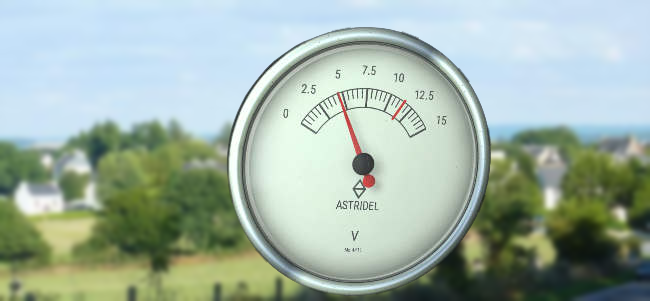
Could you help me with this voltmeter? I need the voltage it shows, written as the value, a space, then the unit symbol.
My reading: 4.5 V
